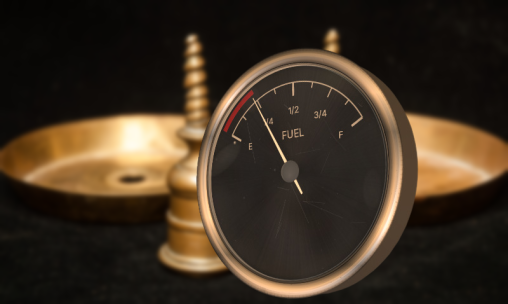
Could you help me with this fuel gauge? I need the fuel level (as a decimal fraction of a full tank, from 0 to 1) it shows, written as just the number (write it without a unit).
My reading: 0.25
